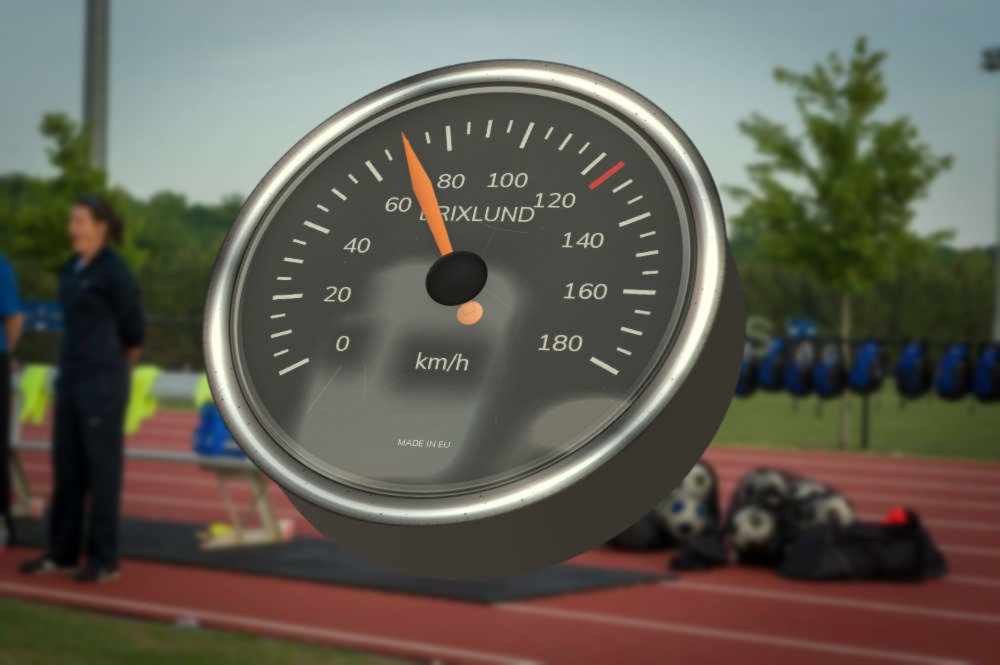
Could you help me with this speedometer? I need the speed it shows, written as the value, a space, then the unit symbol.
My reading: 70 km/h
